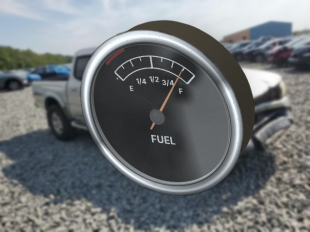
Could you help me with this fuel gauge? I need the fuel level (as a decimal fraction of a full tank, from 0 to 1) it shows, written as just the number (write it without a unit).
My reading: 0.875
